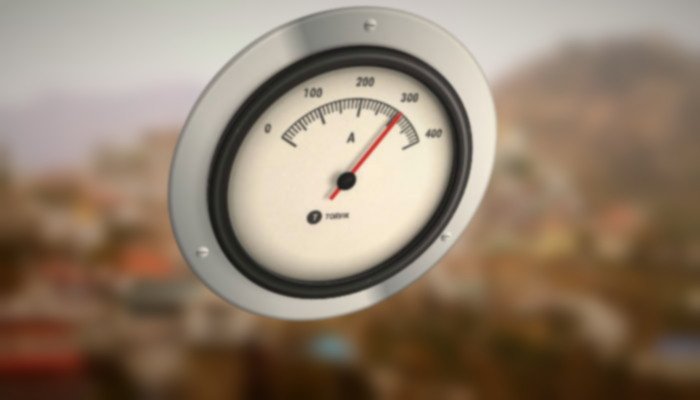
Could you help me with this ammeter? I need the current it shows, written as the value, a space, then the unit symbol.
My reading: 300 A
